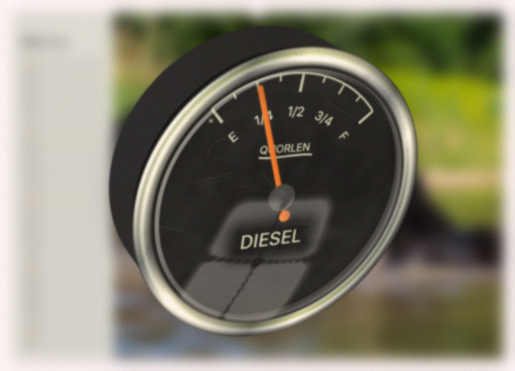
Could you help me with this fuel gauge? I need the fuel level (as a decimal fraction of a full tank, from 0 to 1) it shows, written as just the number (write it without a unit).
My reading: 0.25
